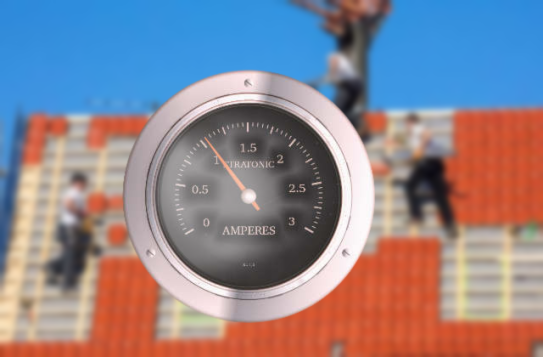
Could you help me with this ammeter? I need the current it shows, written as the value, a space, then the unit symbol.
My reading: 1.05 A
